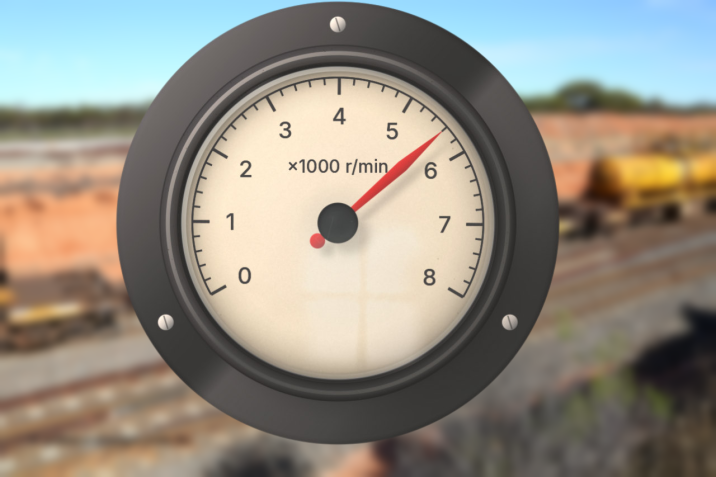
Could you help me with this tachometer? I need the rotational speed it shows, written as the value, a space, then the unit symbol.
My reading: 5600 rpm
